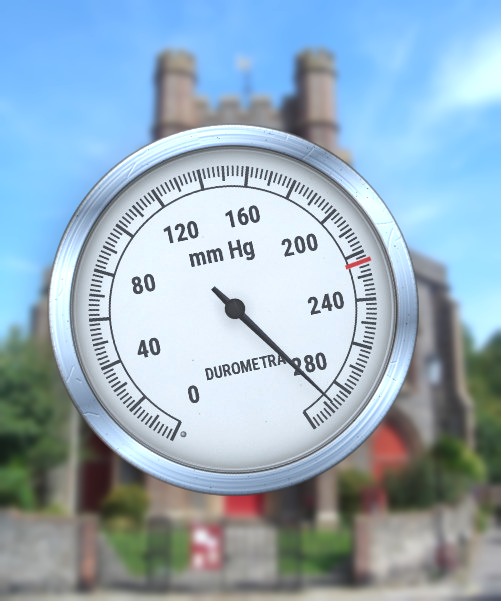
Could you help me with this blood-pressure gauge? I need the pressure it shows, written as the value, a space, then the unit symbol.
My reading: 288 mmHg
